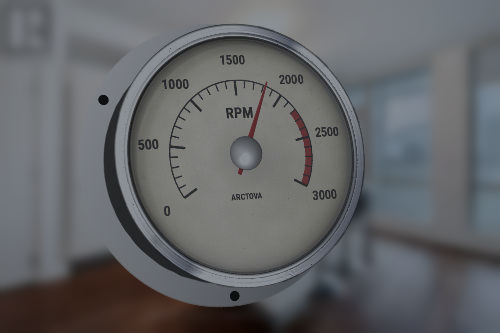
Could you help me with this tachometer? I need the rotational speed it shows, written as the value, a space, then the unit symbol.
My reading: 1800 rpm
